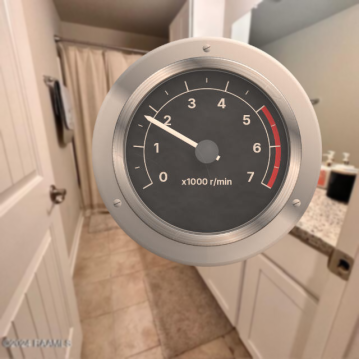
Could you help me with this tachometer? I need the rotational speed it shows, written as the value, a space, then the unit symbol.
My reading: 1750 rpm
